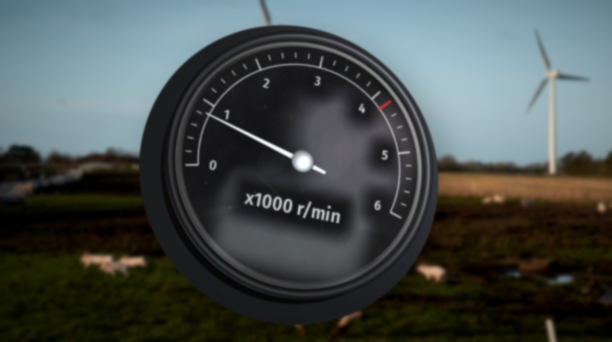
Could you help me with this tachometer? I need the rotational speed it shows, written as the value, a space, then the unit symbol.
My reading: 800 rpm
